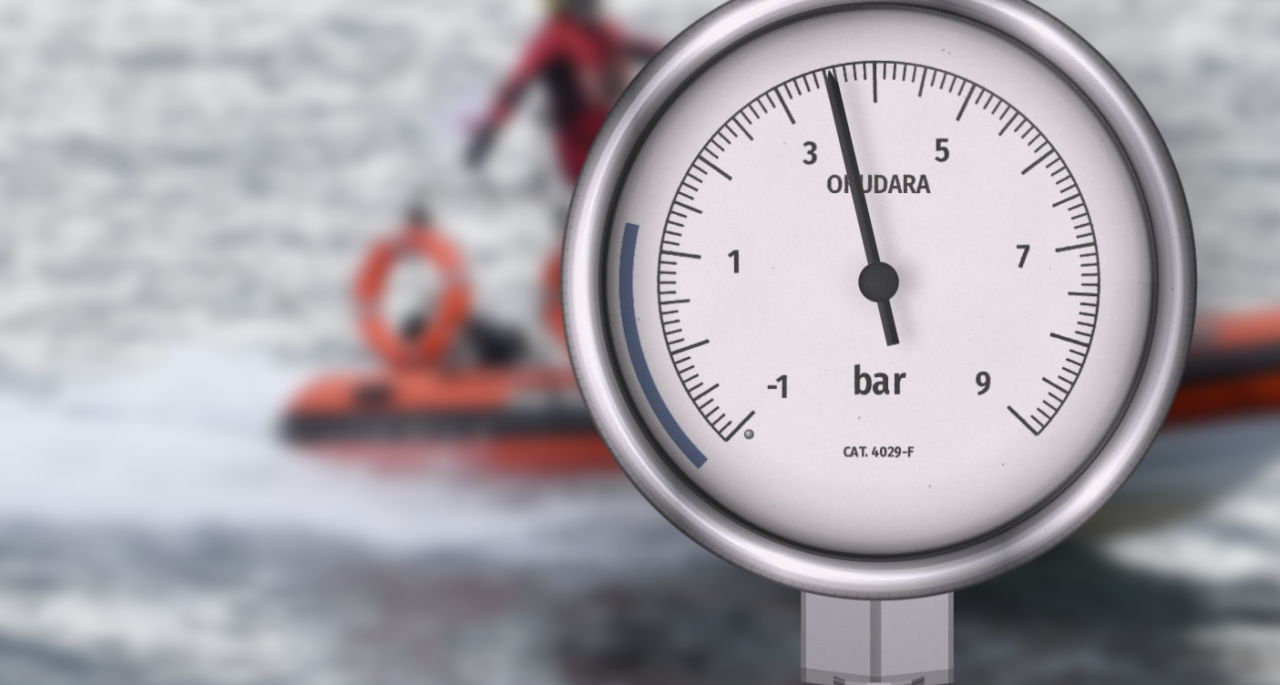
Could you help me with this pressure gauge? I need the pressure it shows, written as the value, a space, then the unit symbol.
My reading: 3.55 bar
